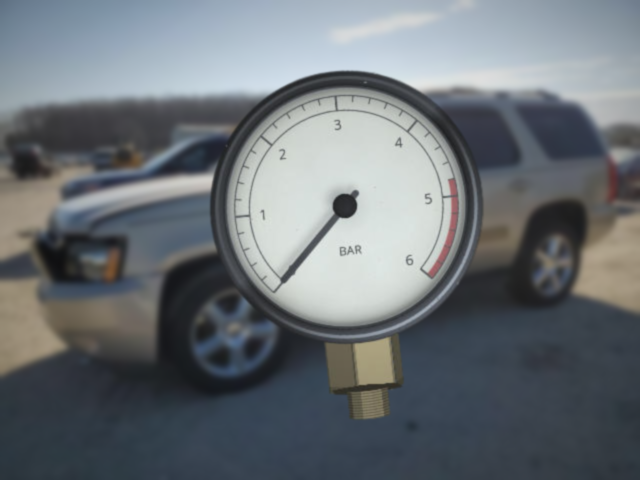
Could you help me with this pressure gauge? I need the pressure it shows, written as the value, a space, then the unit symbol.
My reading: 0 bar
